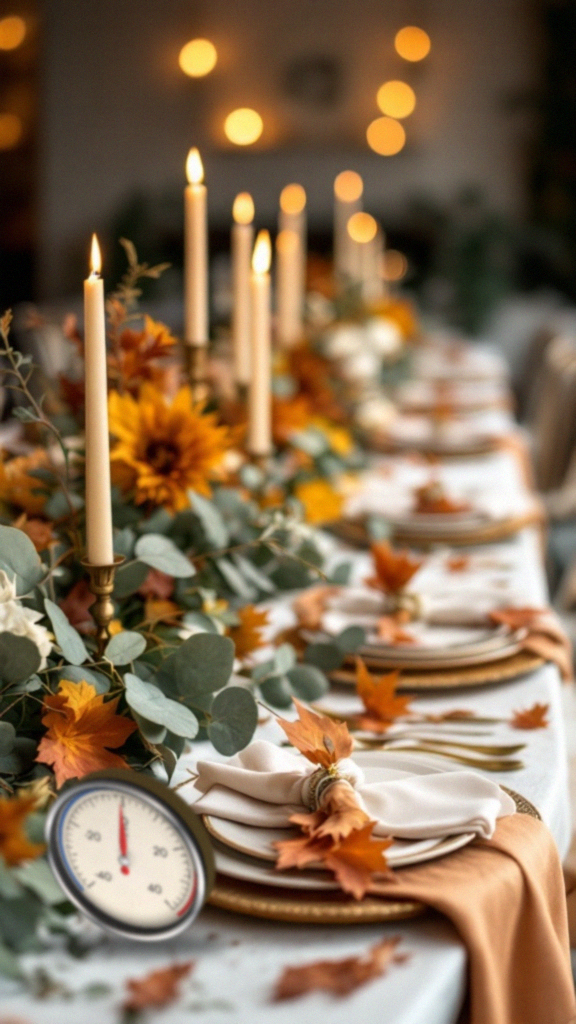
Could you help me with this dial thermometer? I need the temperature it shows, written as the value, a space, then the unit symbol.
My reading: 0 °C
